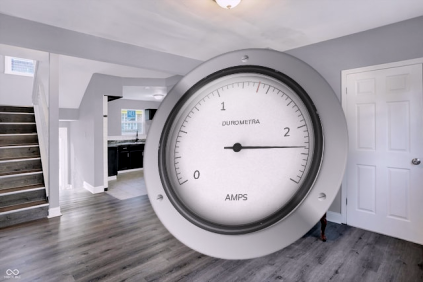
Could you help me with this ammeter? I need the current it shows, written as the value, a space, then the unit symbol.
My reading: 2.2 A
